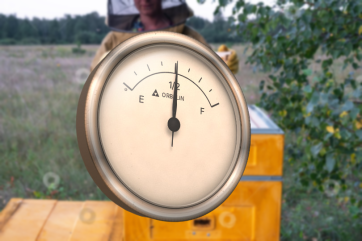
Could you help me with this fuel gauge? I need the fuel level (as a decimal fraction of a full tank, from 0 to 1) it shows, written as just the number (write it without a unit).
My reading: 0.5
